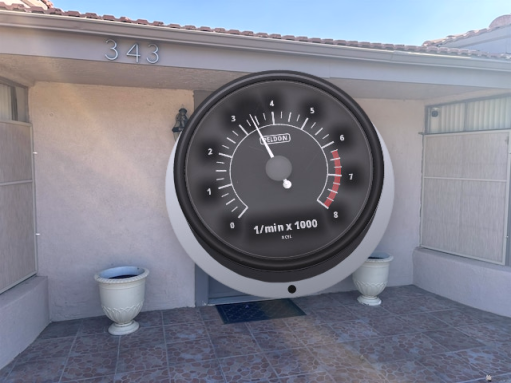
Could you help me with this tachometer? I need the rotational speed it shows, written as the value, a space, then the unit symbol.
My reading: 3375 rpm
